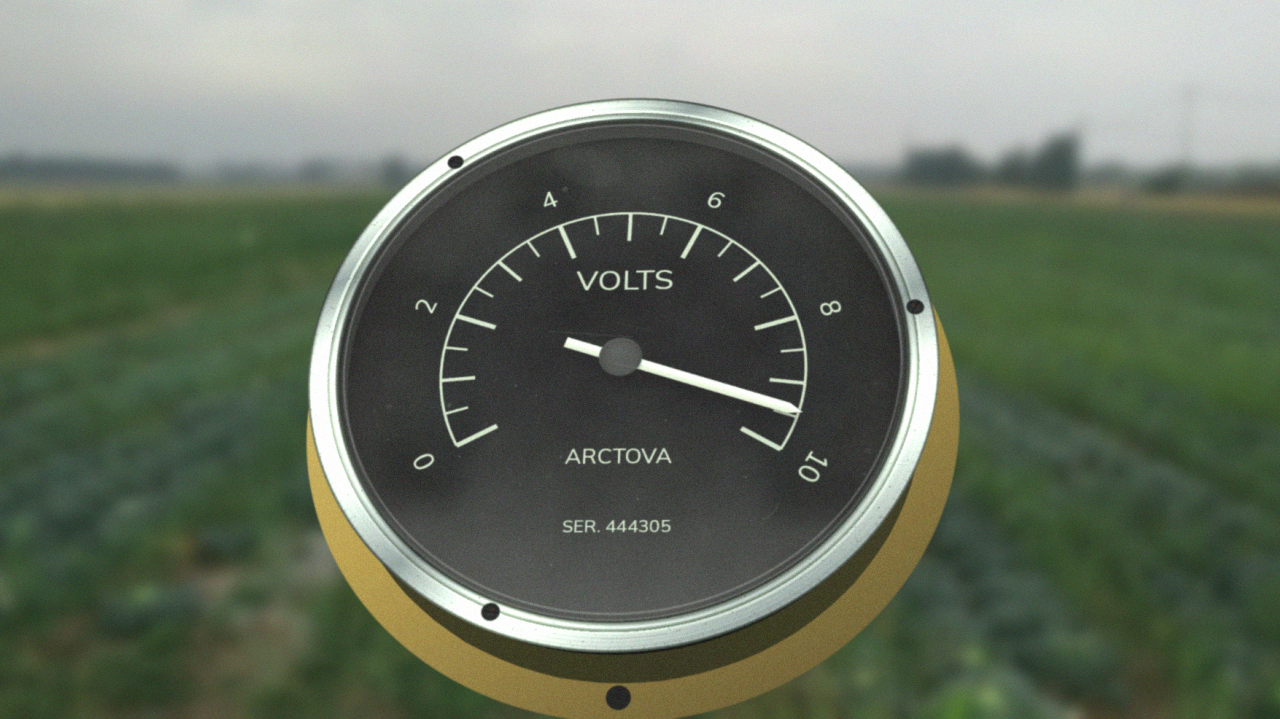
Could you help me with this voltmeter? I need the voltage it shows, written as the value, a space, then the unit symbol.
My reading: 9.5 V
